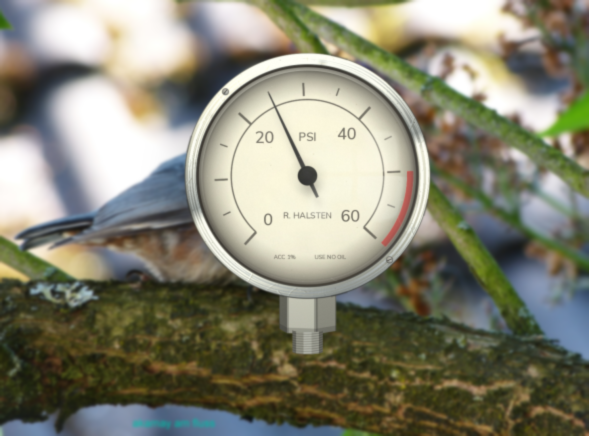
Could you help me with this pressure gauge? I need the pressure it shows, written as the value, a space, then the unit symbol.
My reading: 25 psi
